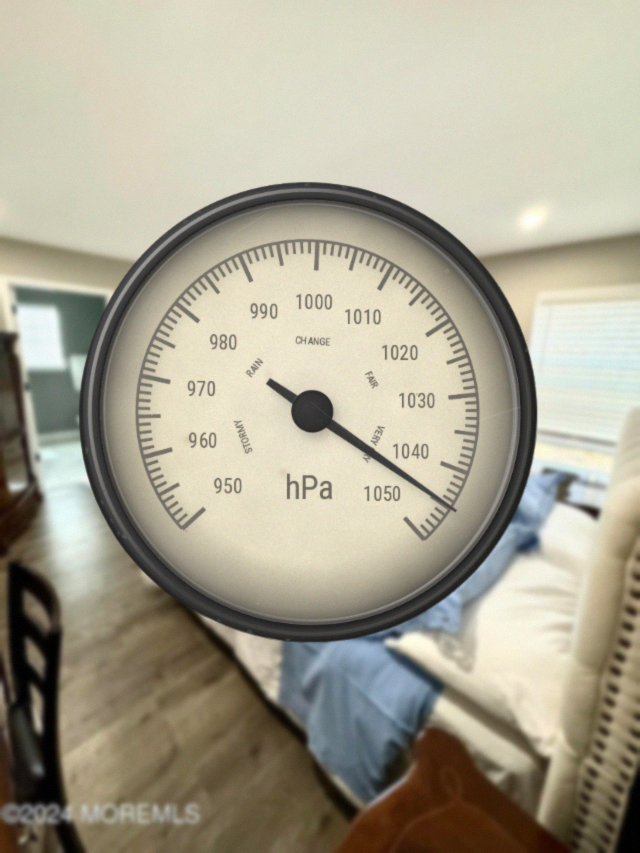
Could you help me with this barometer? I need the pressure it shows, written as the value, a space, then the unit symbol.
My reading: 1045 hPa
